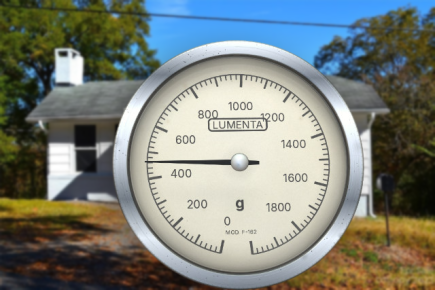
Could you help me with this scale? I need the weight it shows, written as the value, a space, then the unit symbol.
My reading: 460 g
